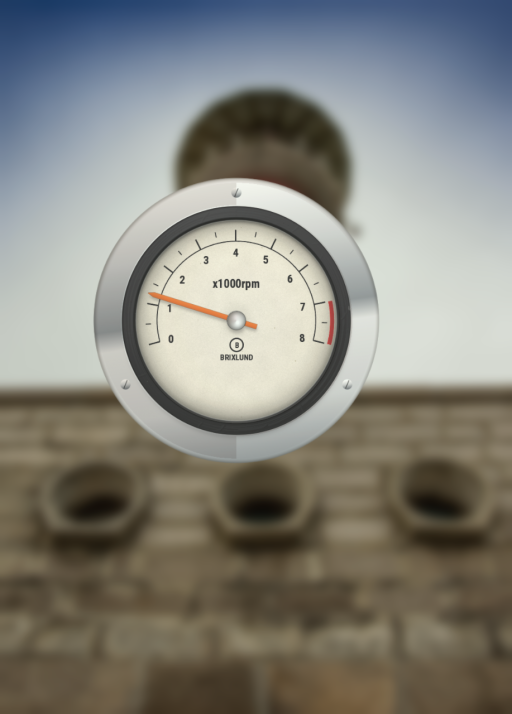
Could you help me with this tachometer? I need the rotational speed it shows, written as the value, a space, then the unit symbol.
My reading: 1250 rpm
